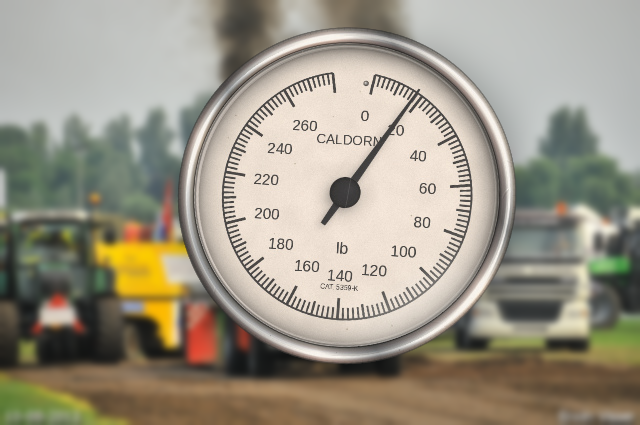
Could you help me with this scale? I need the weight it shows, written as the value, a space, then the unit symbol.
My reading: 18 lb
